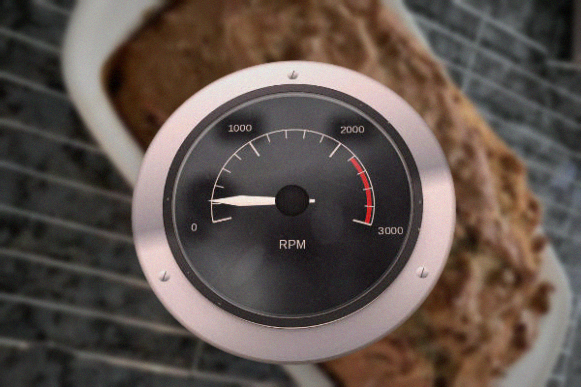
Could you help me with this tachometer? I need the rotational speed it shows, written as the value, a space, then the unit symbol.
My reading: 200 rpm
